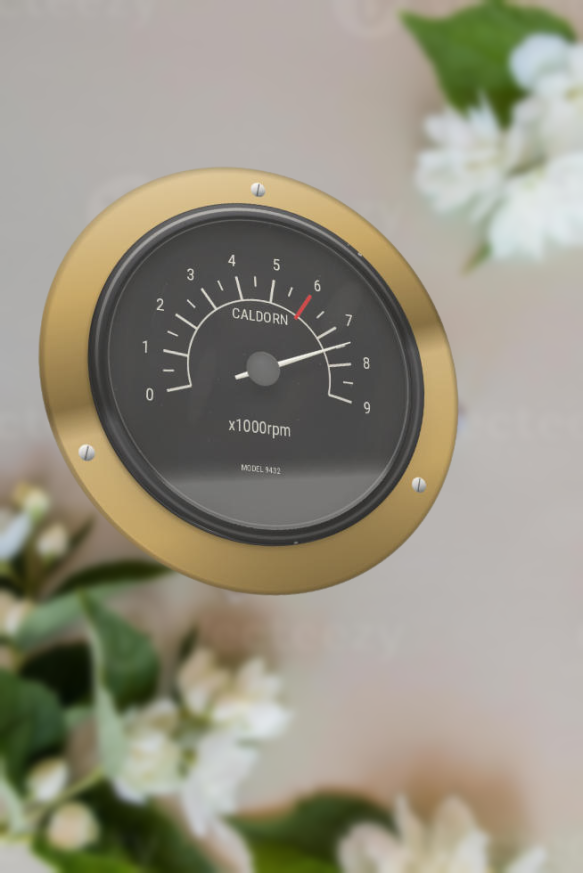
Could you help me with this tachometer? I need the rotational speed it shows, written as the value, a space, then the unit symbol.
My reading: 7500 rpm
